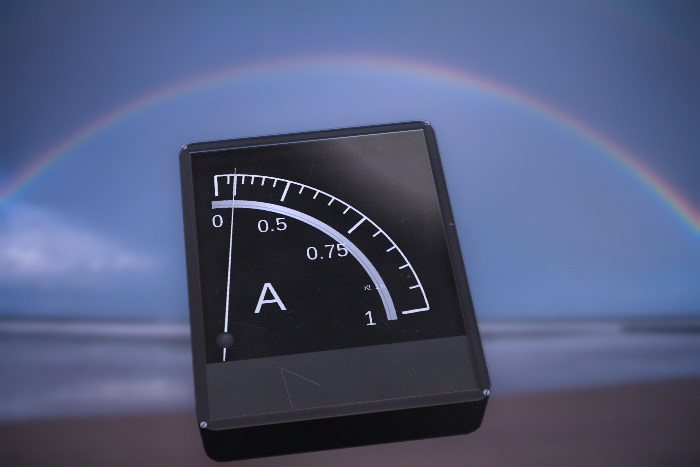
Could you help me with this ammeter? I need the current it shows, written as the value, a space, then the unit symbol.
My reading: 0.25 A
